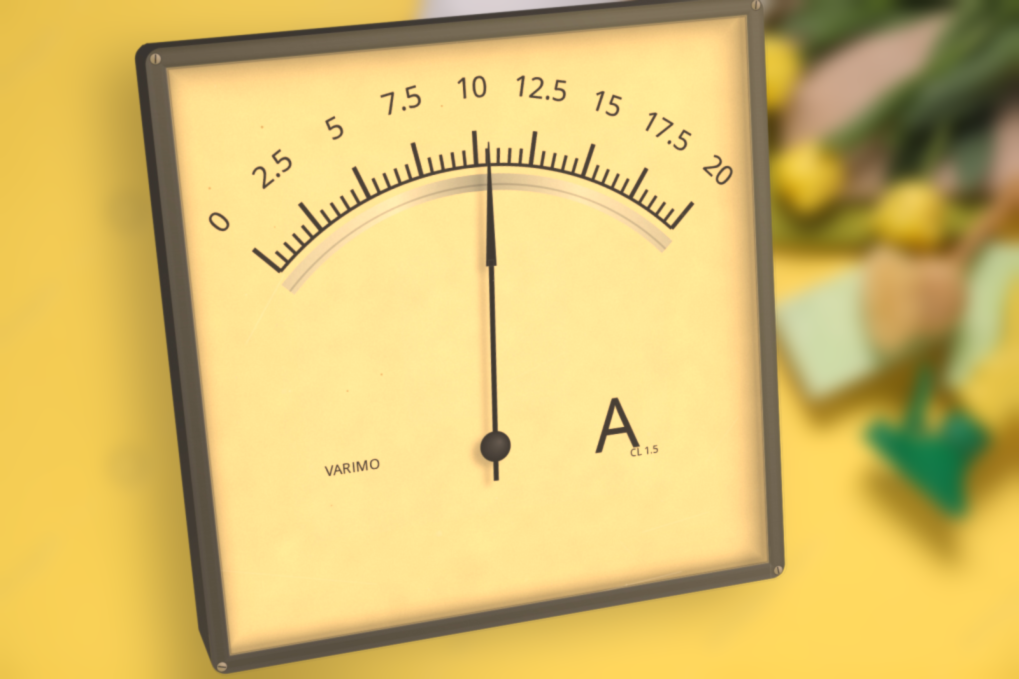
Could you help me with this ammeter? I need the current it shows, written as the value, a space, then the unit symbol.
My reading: 10.5 A
